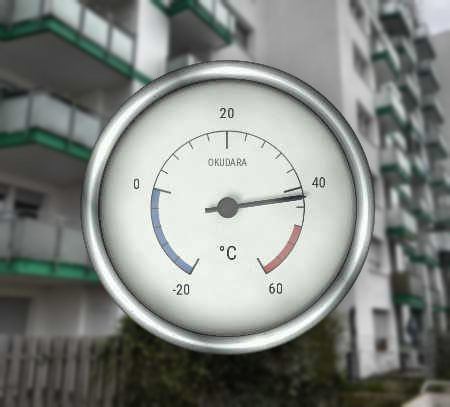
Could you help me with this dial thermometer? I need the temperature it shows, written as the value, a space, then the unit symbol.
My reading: 42 °C
